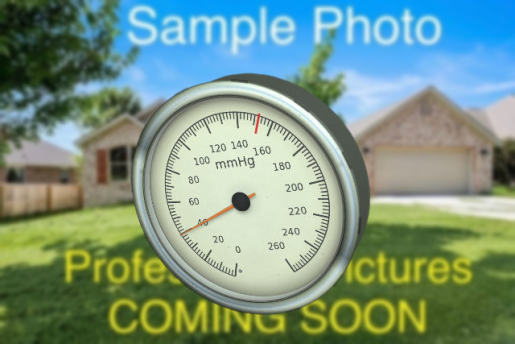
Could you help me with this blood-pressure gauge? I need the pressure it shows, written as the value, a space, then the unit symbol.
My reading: 40 mmHg
